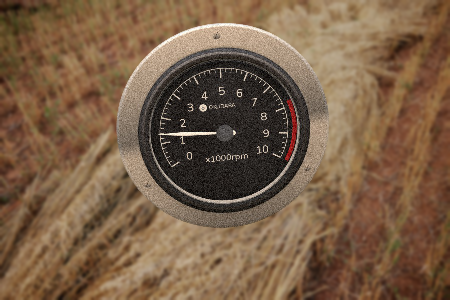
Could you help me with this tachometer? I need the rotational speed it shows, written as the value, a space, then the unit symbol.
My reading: 1400 rpm
